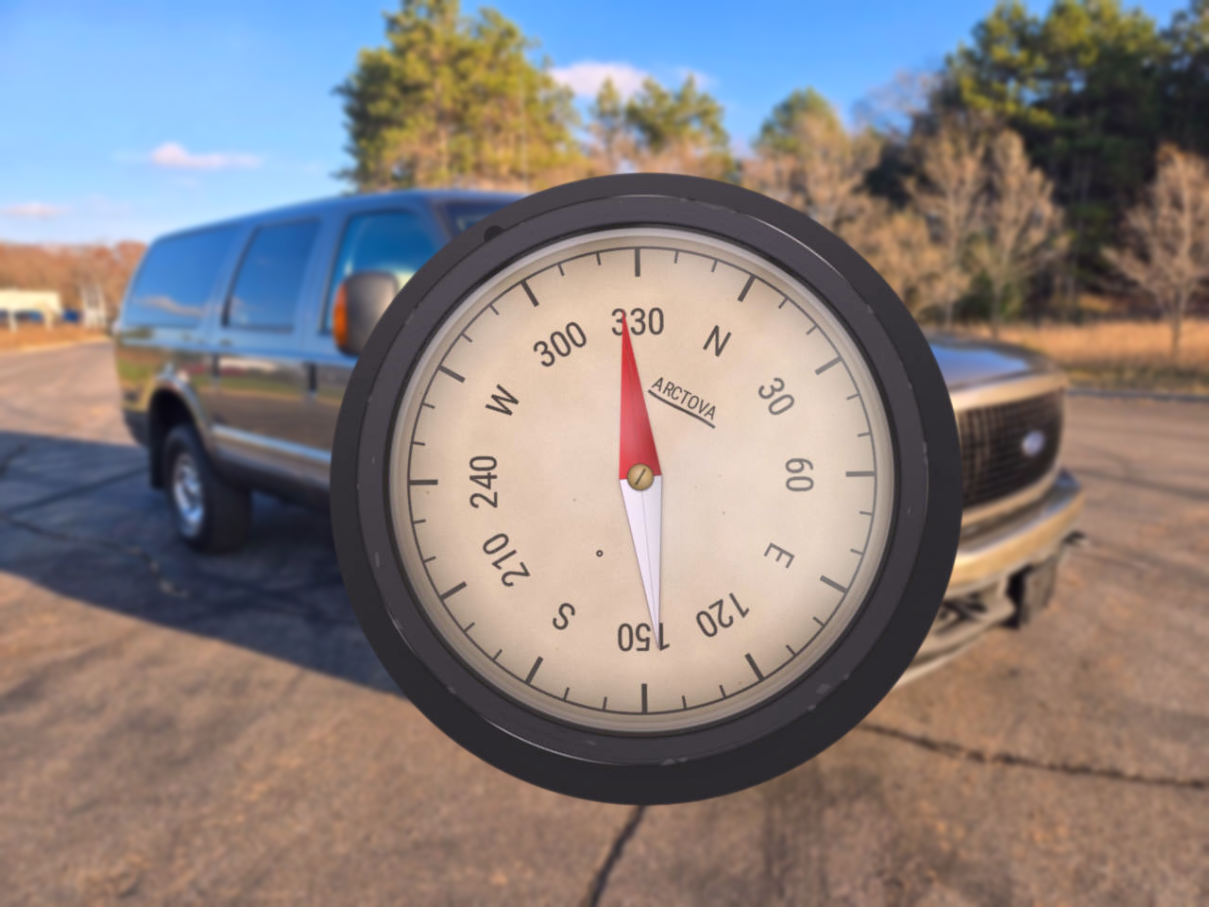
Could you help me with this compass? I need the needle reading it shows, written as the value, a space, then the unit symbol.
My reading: 325 °
